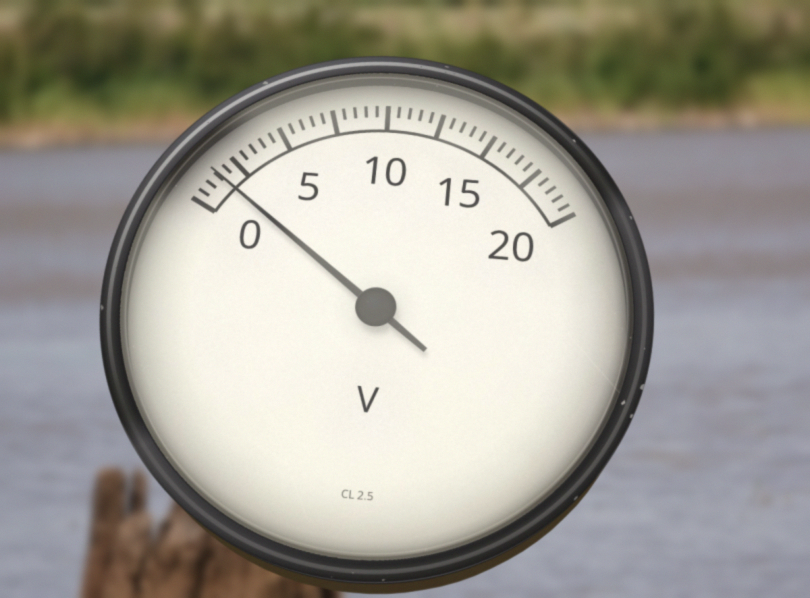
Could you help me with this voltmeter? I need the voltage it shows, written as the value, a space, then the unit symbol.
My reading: 1.5 V
